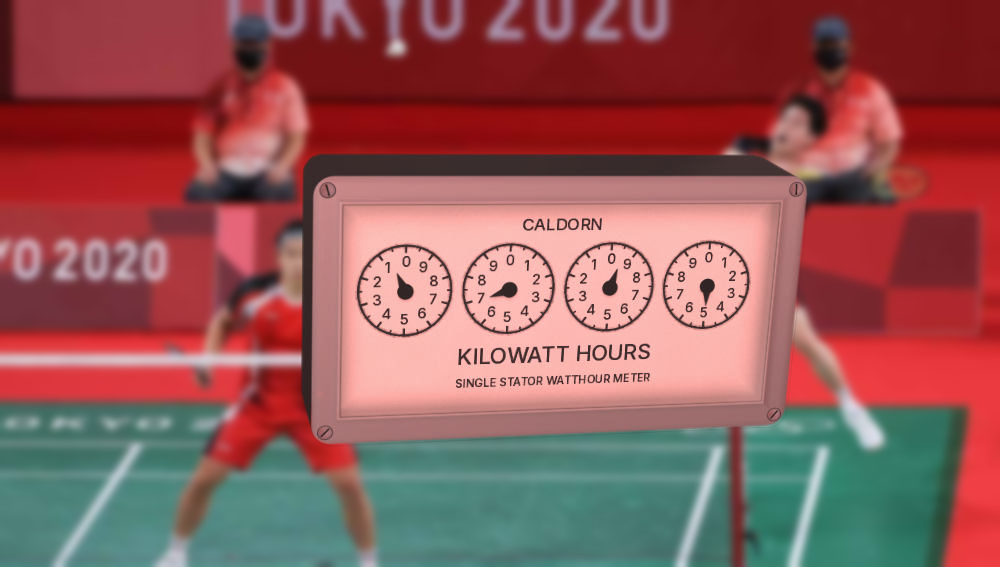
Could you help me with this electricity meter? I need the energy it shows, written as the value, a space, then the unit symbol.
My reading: 695 kWh
